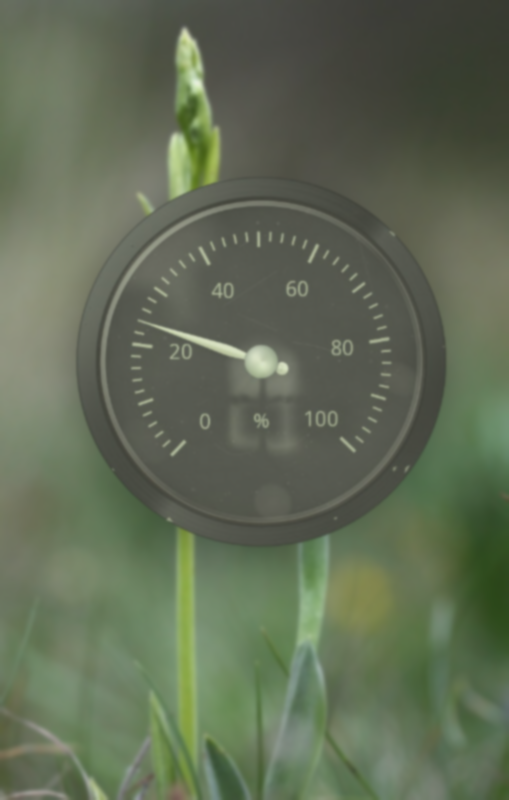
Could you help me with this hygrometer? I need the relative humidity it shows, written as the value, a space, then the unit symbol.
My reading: 24 %
